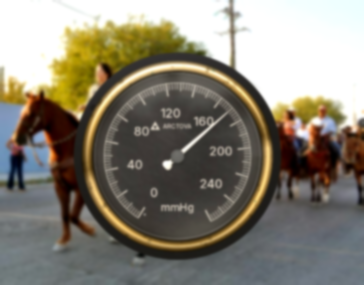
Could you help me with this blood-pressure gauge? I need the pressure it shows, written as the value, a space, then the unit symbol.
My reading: 170 mmHg
